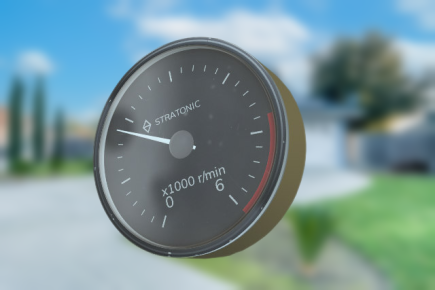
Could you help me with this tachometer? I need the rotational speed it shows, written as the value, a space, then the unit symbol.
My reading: 1800 rpm
